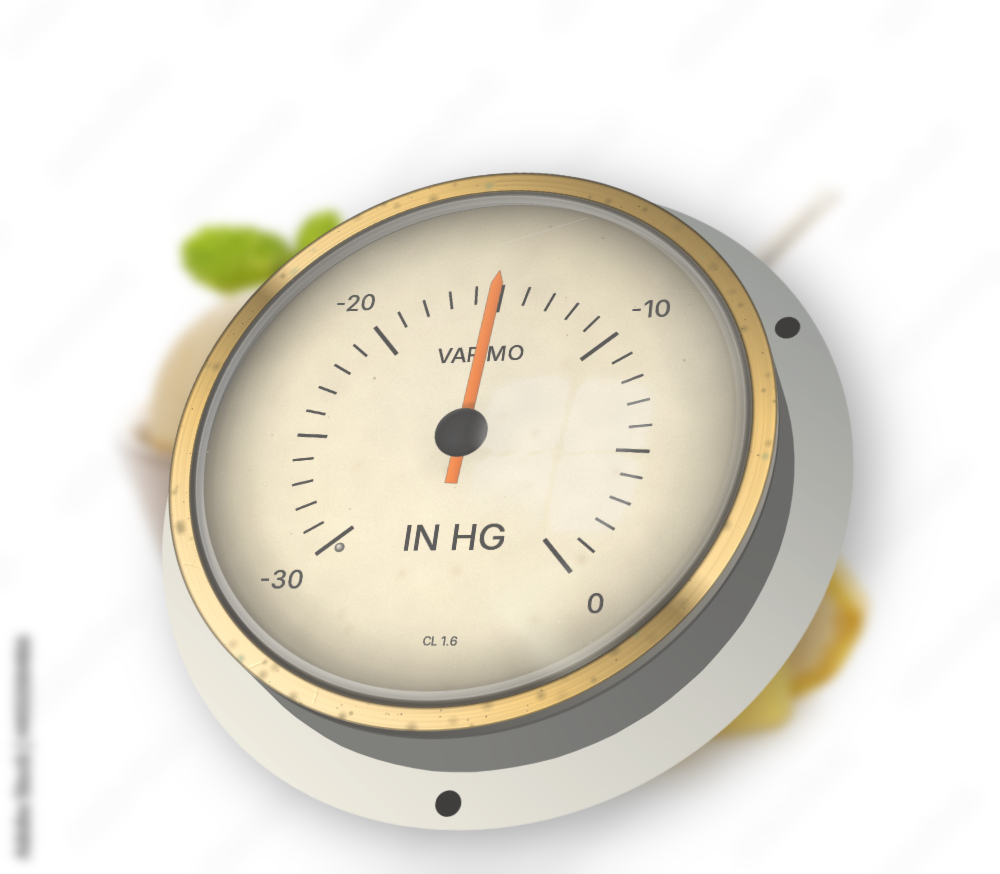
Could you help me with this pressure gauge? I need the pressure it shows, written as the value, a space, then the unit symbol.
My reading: -15 inHg
